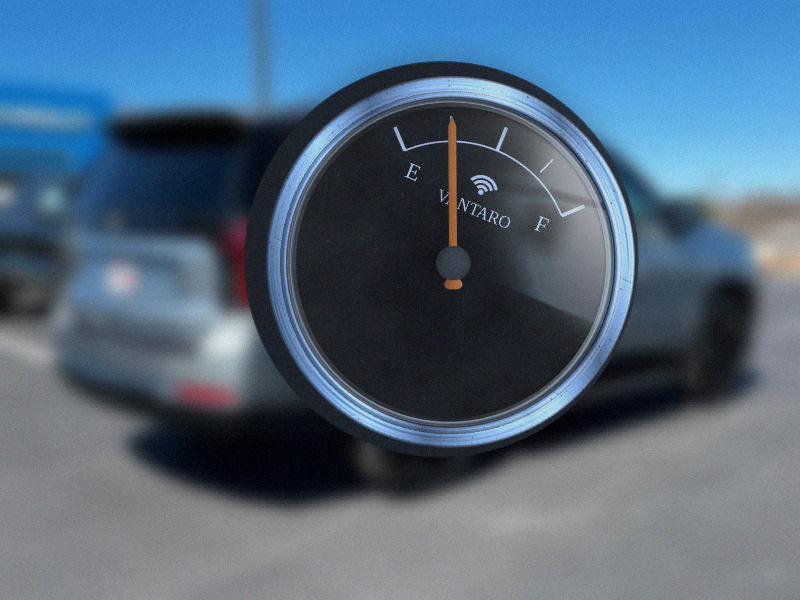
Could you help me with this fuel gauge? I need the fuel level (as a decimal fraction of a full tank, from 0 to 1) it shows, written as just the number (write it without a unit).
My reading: 0.25
